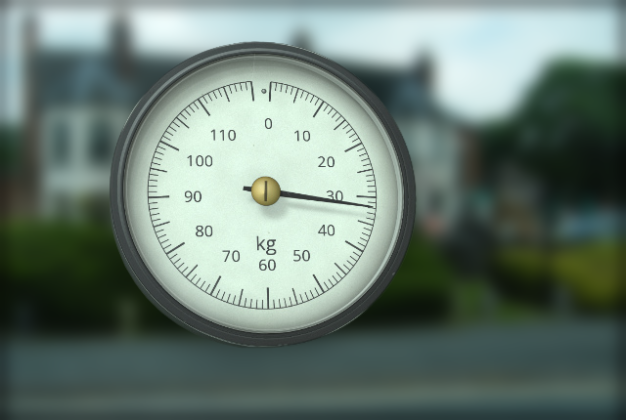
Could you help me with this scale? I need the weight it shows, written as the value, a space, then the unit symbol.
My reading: 32 kg
